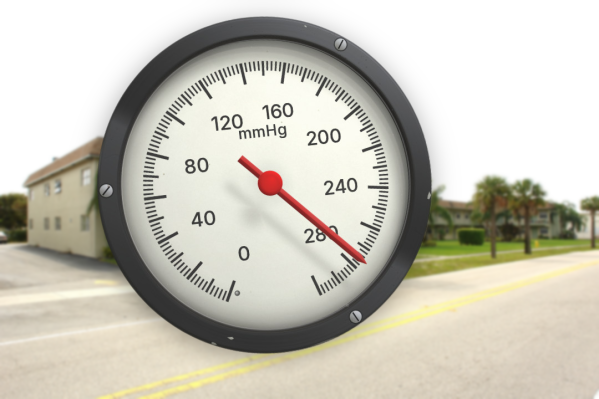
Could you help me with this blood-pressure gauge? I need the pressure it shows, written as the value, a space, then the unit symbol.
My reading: 276 mmHg
